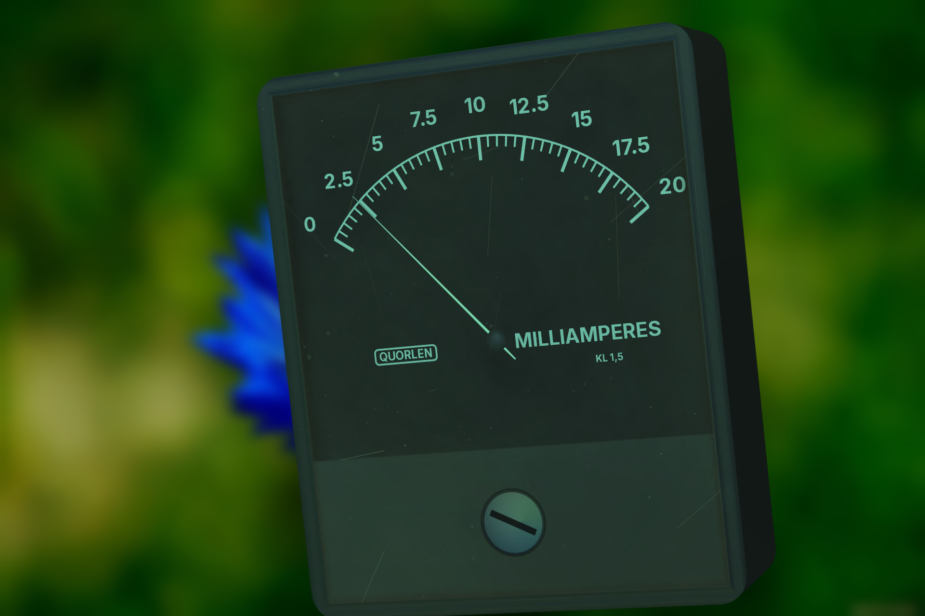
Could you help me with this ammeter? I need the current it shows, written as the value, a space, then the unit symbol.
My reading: 2.5 mA
